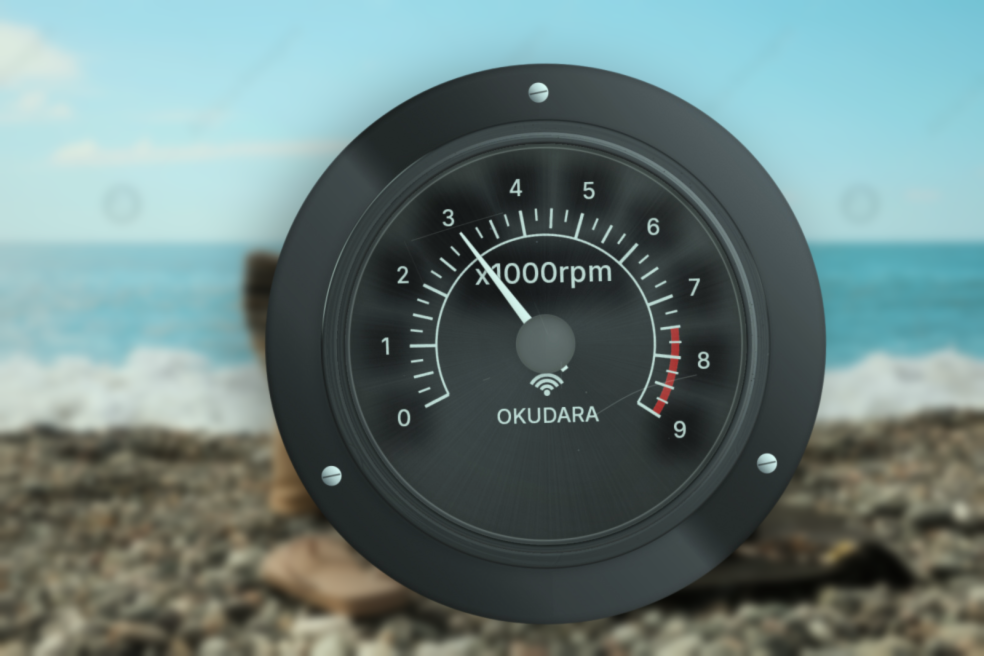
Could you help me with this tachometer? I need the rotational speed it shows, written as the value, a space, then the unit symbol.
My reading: 3000 rpm
